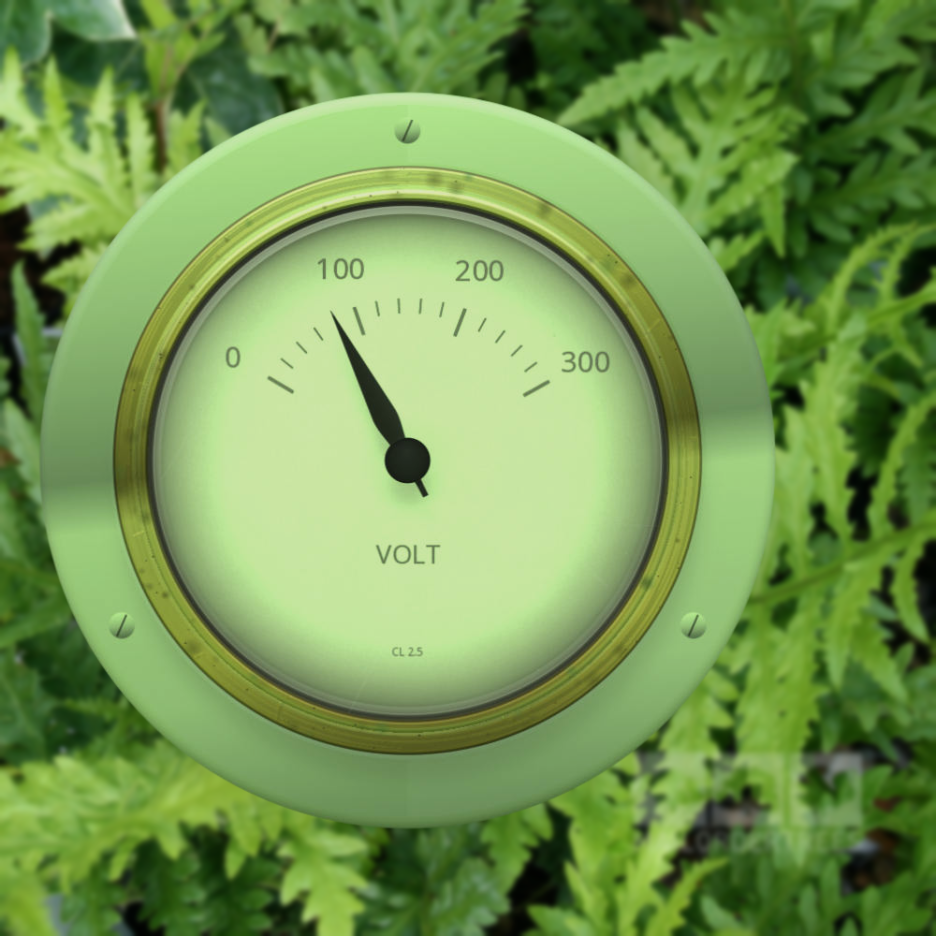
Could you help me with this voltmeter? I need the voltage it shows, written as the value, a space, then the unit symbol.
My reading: 80 V
